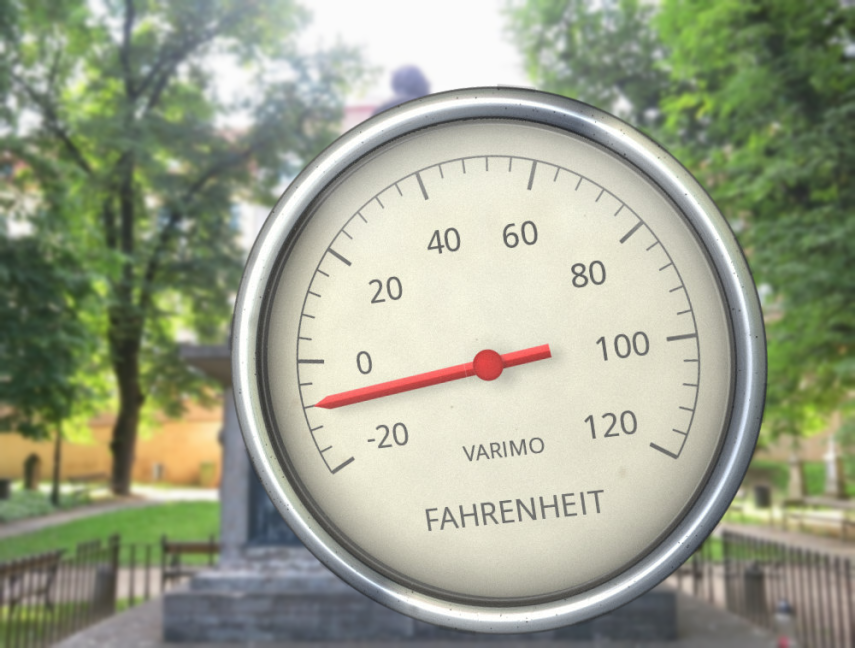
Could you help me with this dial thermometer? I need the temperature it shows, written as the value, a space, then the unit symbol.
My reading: -8 °F
